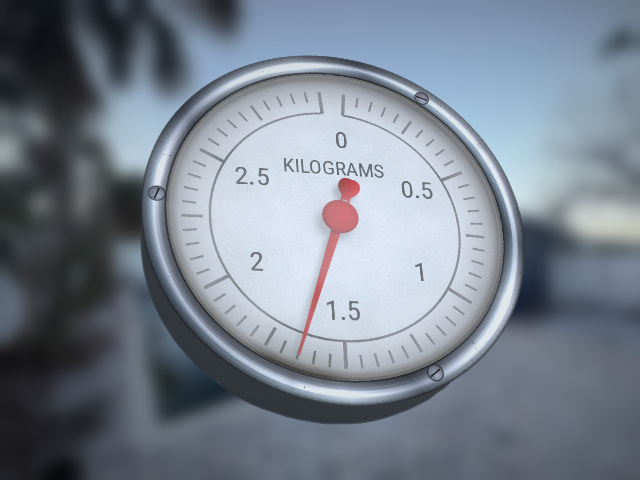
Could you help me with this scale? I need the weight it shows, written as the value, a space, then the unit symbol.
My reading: 1.65 kg
